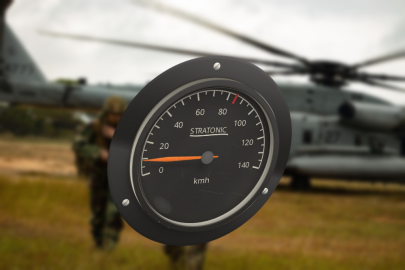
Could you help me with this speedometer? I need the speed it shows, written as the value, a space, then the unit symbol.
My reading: 10 km/h
